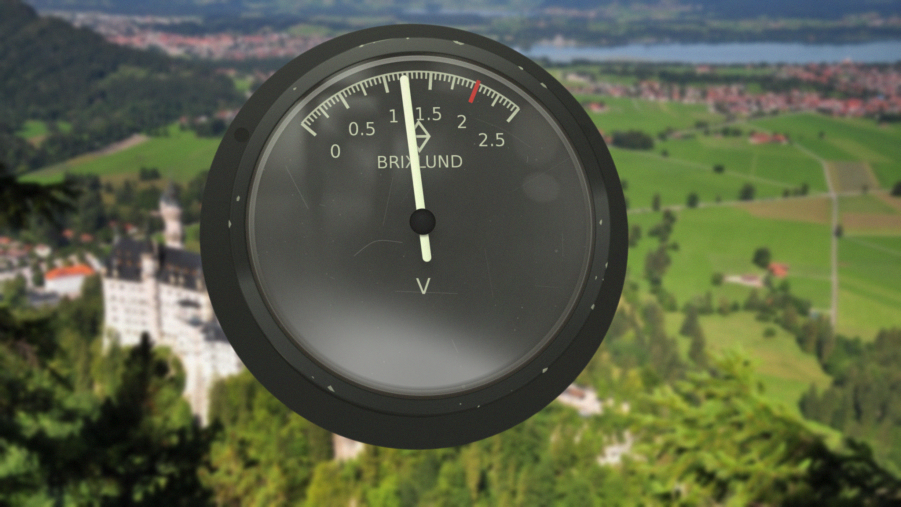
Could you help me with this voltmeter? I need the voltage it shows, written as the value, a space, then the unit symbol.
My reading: 1.2 V
